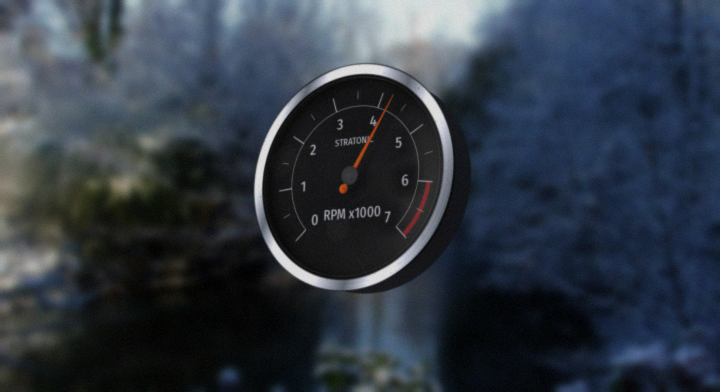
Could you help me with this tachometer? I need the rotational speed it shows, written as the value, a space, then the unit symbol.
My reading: 4250 rpm
